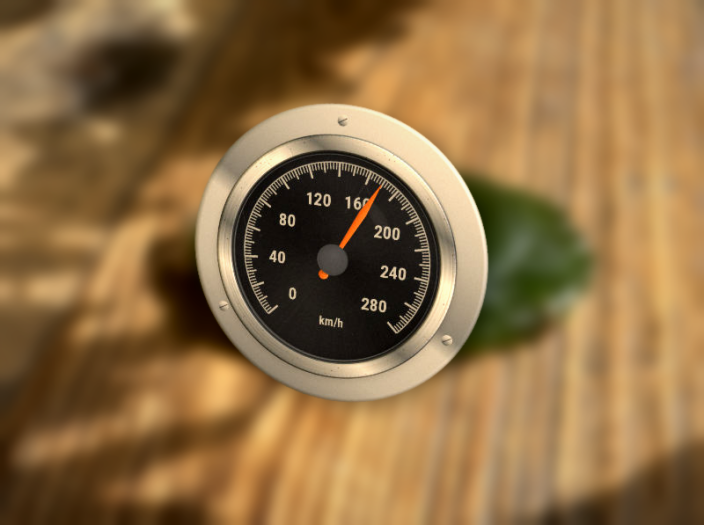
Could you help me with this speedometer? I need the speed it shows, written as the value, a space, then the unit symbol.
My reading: 170 km/h
